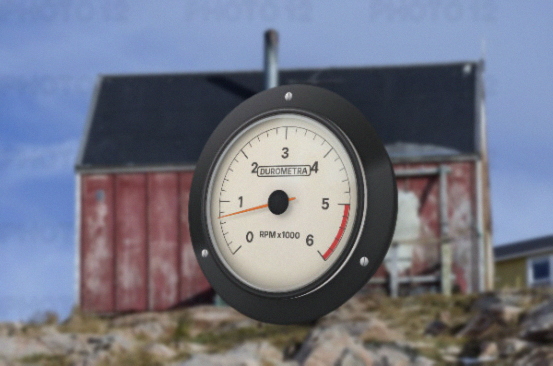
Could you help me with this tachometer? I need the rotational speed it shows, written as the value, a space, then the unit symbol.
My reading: 700 rpm
